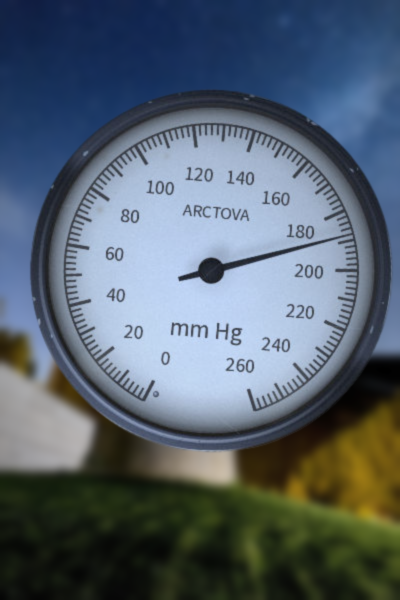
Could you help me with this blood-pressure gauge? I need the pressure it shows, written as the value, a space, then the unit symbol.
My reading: 188 mmHg
